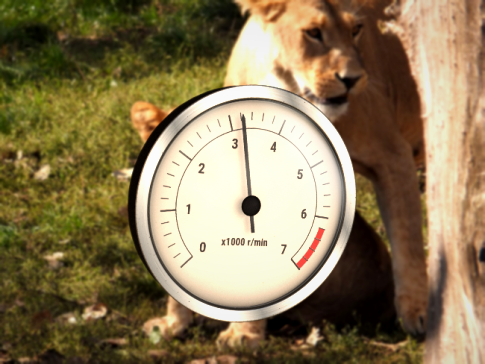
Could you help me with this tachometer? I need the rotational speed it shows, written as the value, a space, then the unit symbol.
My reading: 3200 rpm
